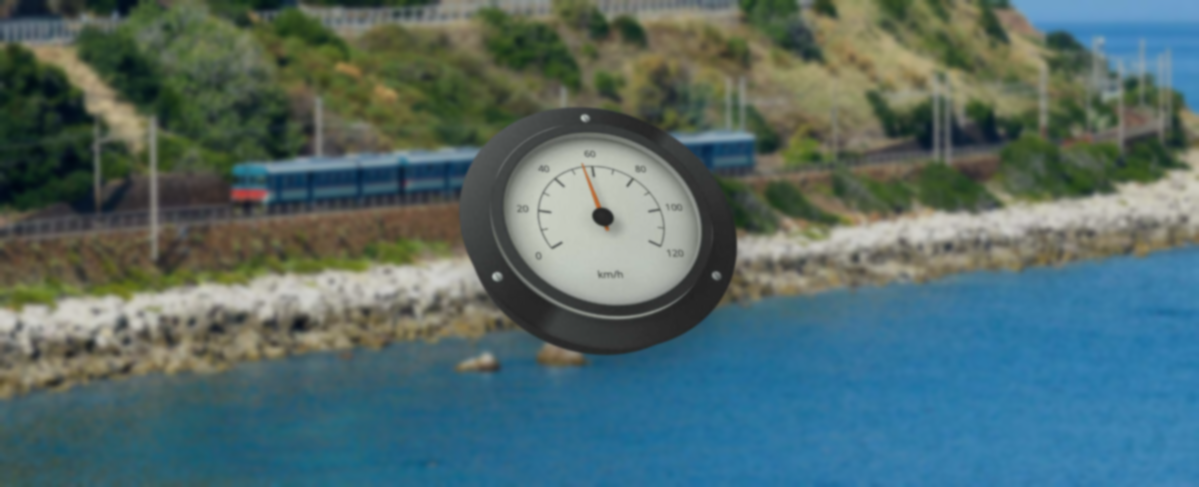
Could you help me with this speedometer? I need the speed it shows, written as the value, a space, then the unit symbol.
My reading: 55 km/h
